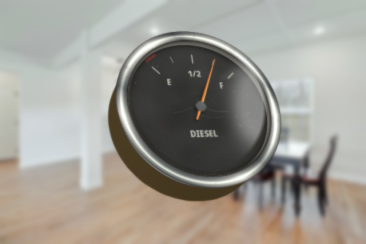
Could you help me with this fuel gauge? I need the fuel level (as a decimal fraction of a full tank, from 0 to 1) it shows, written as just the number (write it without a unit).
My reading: 0.75
